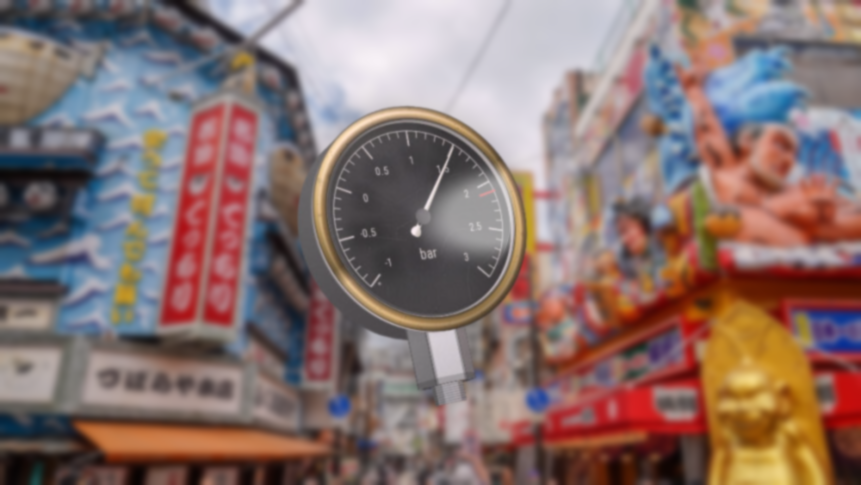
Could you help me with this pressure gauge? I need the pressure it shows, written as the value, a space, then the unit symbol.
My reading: 1.5 bar
